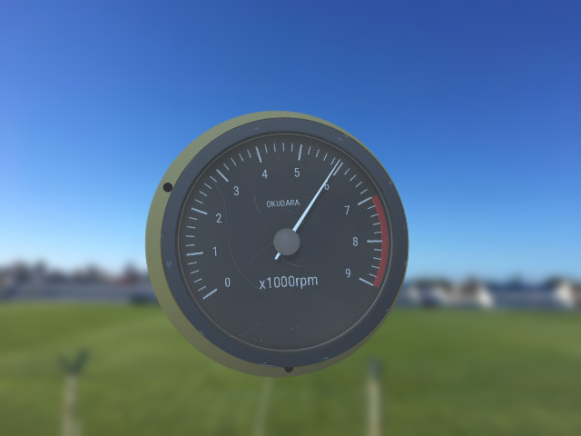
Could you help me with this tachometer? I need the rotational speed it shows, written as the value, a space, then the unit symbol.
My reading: 5900 rpm
